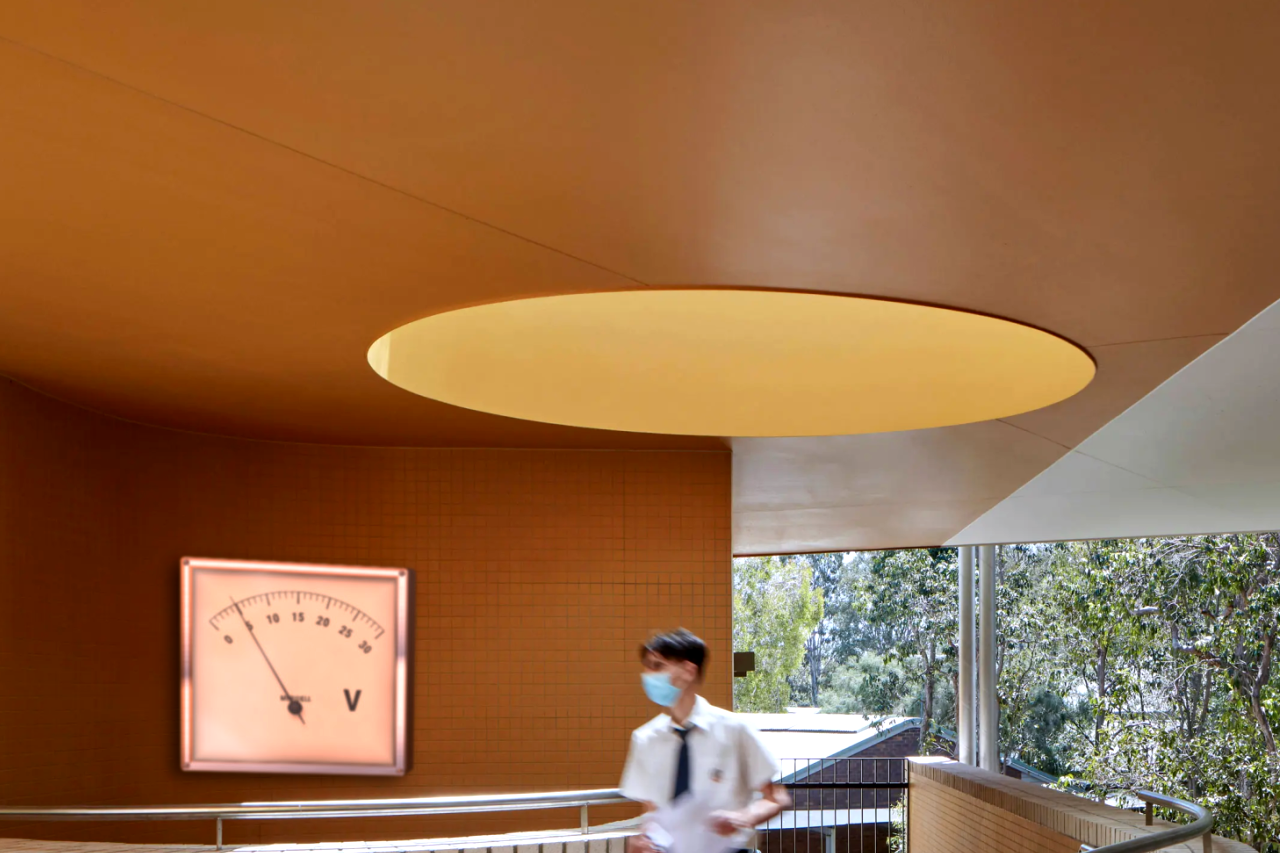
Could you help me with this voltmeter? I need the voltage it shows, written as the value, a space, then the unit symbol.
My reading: 5 V
